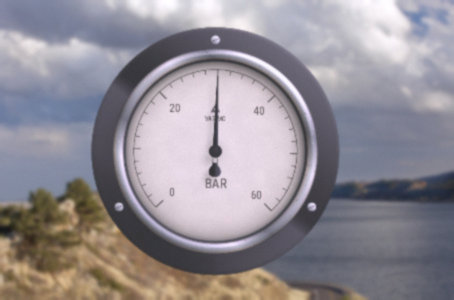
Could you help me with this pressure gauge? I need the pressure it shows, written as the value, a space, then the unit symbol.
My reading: 30 bar
